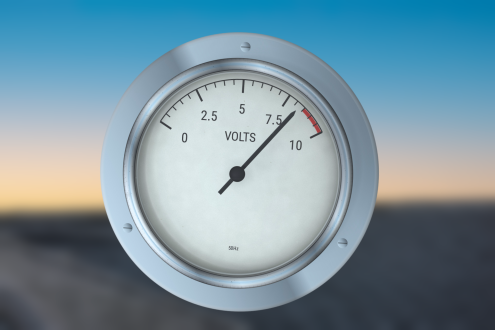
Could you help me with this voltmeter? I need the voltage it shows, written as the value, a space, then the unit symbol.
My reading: 8.25 V
